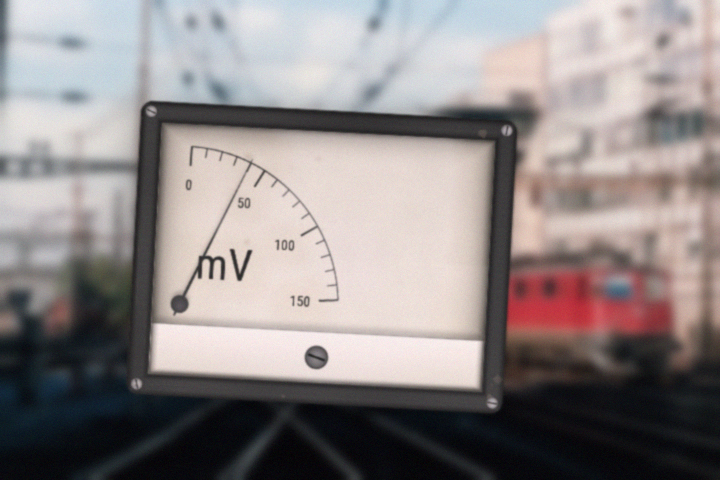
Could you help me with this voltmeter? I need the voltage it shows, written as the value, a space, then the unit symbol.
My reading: 40 mV
